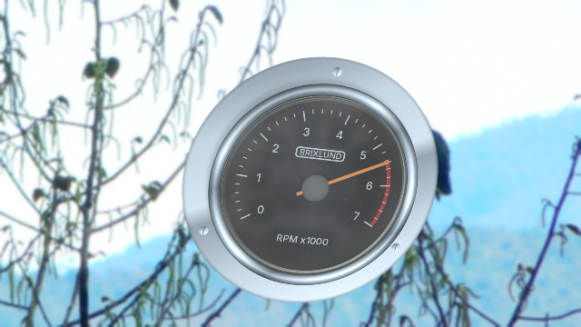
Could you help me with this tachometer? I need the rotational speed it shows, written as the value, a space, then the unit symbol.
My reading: 5400 rpm
